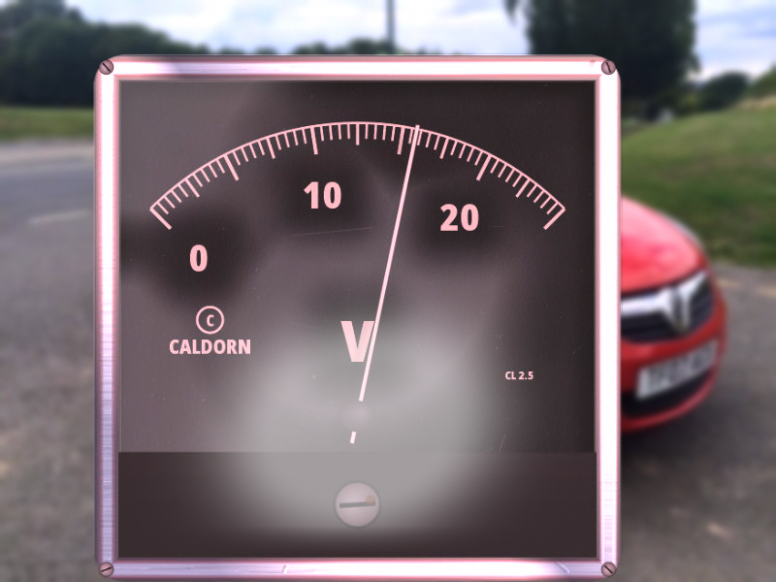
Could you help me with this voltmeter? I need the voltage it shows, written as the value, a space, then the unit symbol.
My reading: 15.75 V
